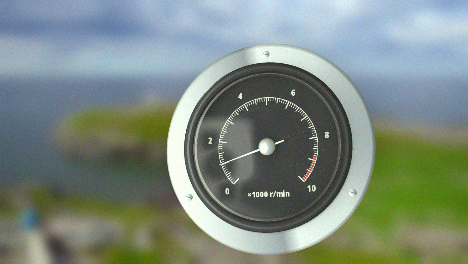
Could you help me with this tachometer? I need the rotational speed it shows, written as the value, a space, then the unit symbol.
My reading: 1000 rpm
